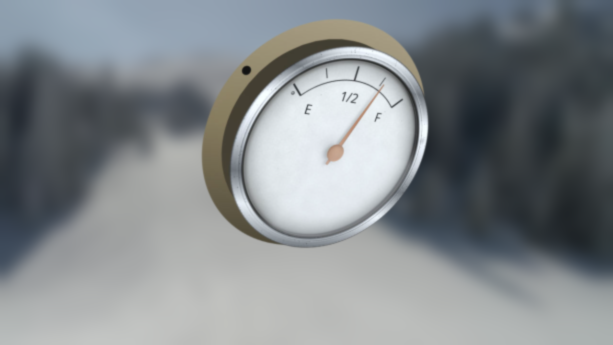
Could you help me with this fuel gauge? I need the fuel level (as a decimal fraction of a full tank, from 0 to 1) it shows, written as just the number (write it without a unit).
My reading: 0.75
